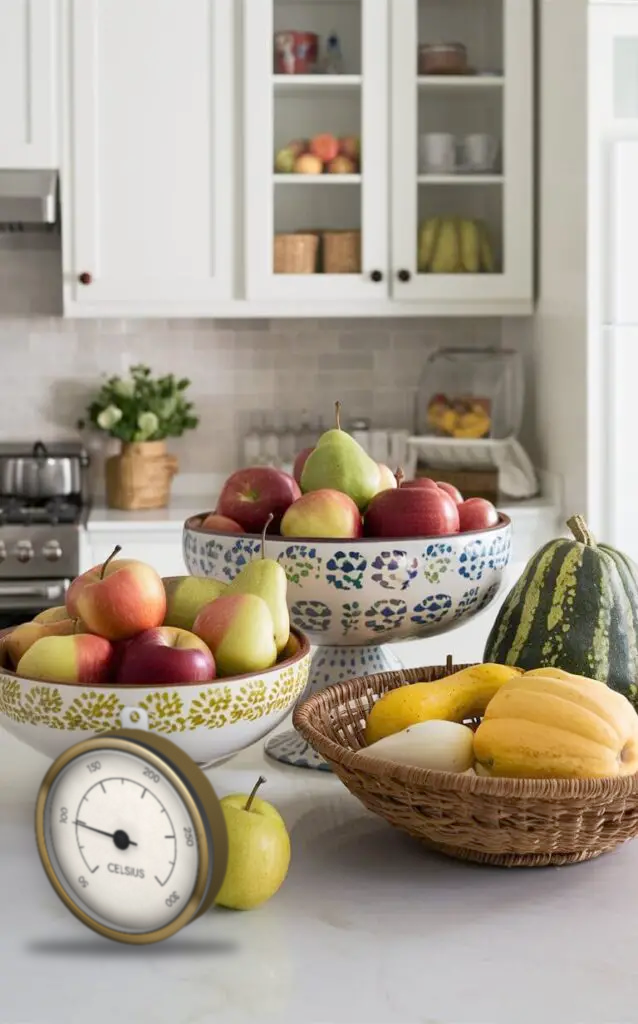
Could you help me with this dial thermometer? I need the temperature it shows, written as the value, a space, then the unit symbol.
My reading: 100 °C
